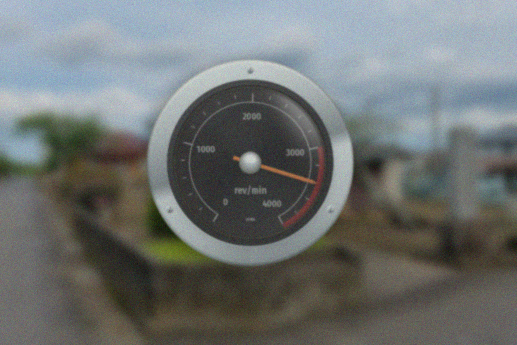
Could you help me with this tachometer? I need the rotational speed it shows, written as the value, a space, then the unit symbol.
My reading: 3400 rpm
